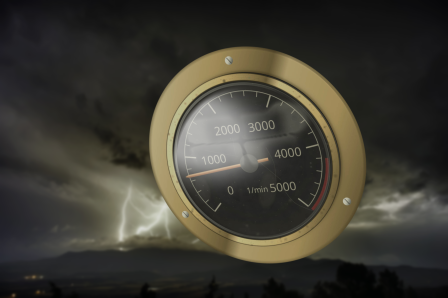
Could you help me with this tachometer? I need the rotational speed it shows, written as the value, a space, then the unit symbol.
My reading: 700 rpm
